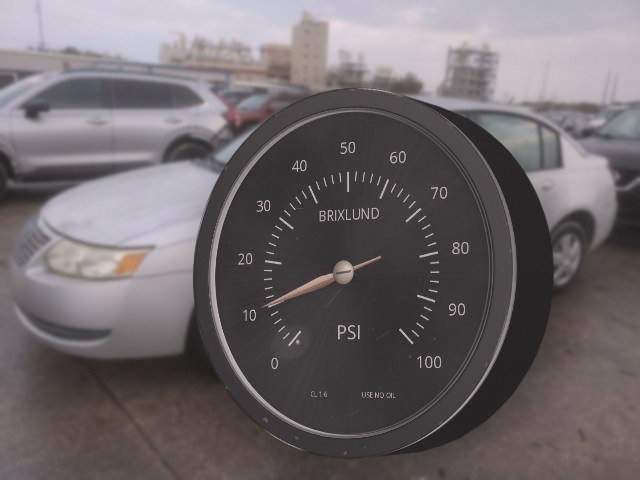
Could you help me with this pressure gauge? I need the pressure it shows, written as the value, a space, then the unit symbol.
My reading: 10 psi
